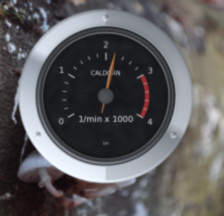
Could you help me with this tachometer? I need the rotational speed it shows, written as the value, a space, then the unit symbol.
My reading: 2200 rpm
